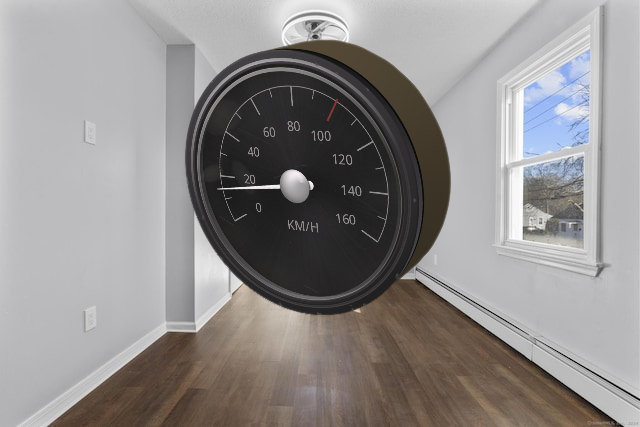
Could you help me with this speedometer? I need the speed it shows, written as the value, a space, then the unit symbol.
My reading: 15 km/h
